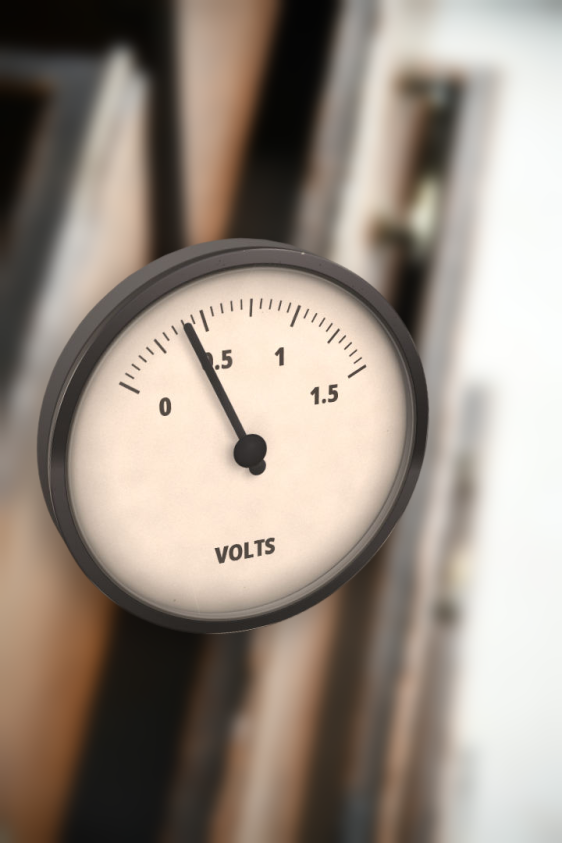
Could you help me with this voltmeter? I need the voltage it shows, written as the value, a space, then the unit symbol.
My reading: 0.4 V
